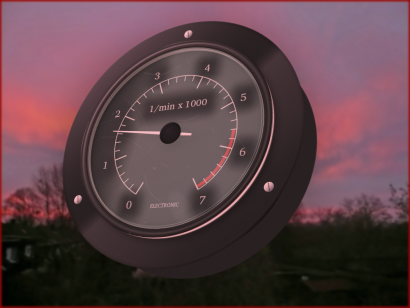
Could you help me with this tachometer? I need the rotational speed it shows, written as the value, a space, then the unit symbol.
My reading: 1600 rpm
